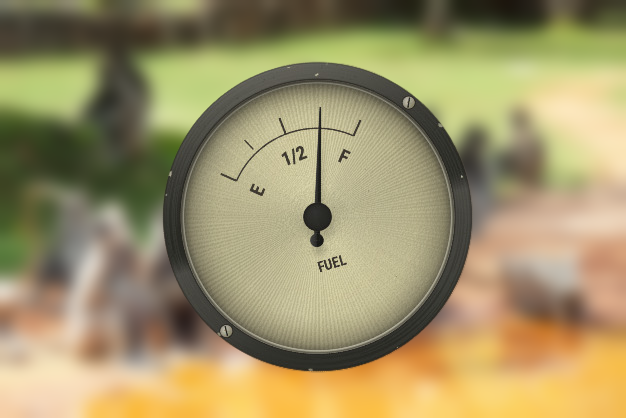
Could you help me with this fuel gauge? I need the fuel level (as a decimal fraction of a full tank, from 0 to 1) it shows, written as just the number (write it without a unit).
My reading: 0.75
